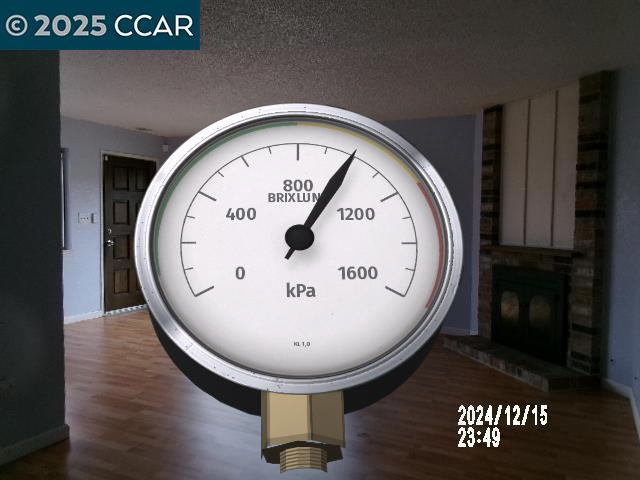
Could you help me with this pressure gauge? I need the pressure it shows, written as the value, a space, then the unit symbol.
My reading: 1000 kPa
